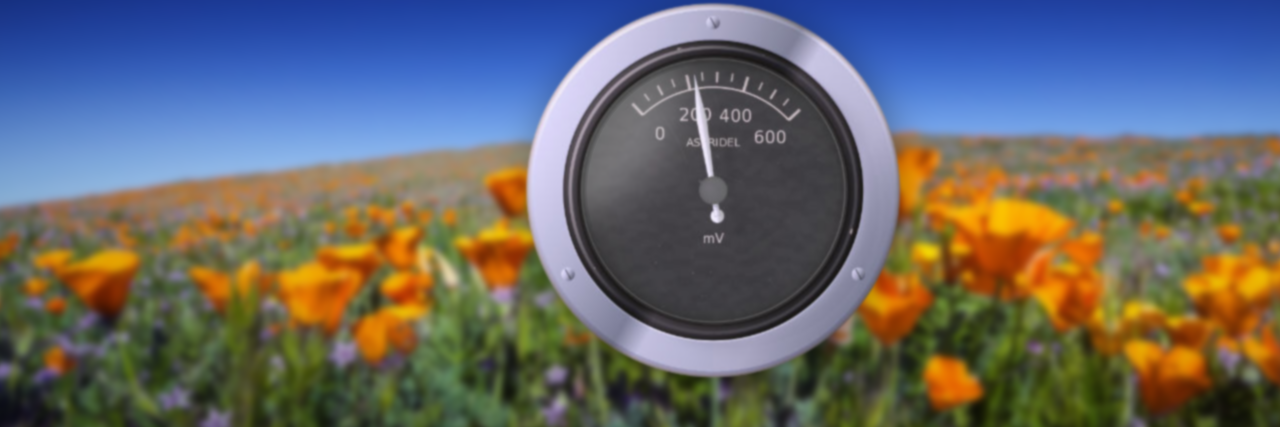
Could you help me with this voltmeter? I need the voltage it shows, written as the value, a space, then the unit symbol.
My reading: 225 mV
